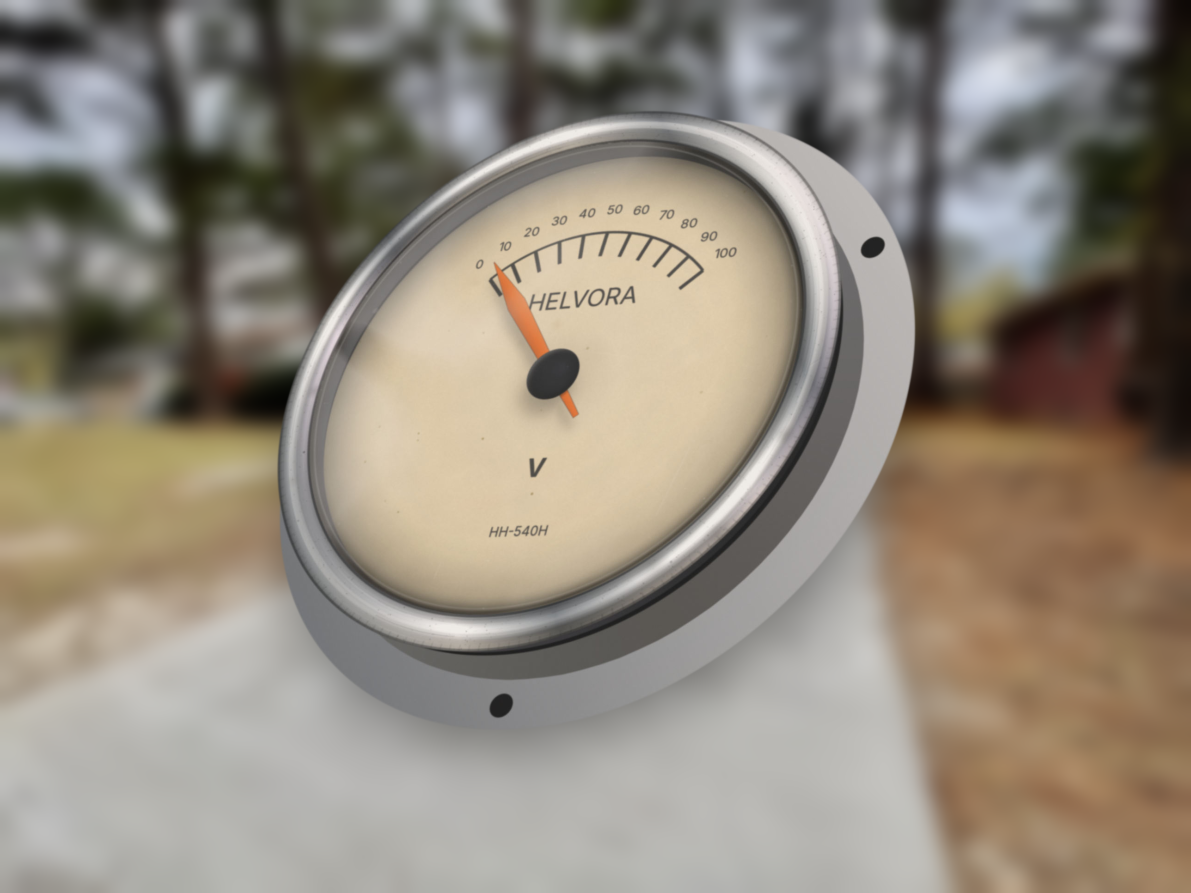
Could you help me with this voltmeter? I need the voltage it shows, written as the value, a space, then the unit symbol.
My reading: 5 V
